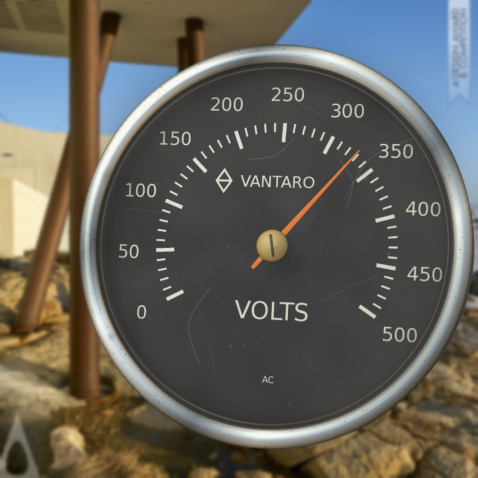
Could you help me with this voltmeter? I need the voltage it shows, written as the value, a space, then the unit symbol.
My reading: 330 V
